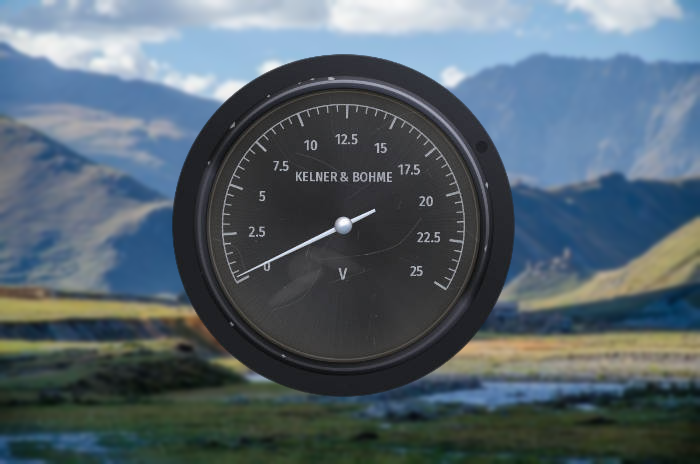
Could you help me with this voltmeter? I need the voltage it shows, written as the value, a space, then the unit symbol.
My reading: 0.25 V
